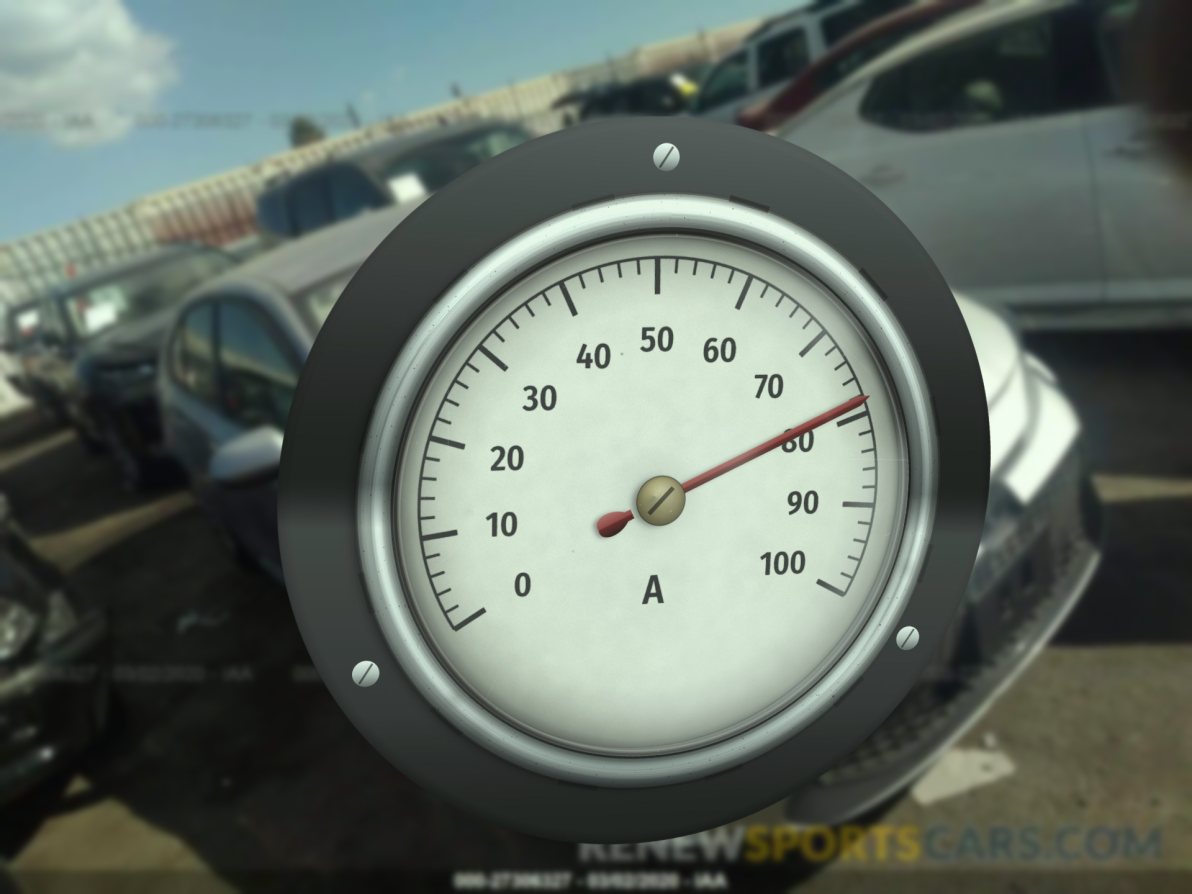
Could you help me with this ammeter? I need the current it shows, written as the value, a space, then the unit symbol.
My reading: 78 A
